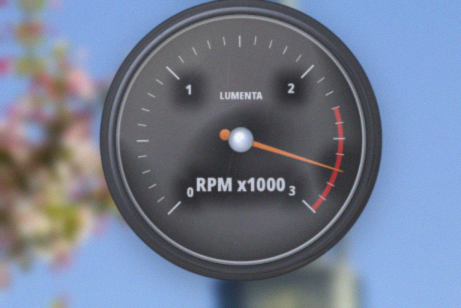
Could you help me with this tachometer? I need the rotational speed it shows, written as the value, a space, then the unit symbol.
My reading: 2700 rpm
